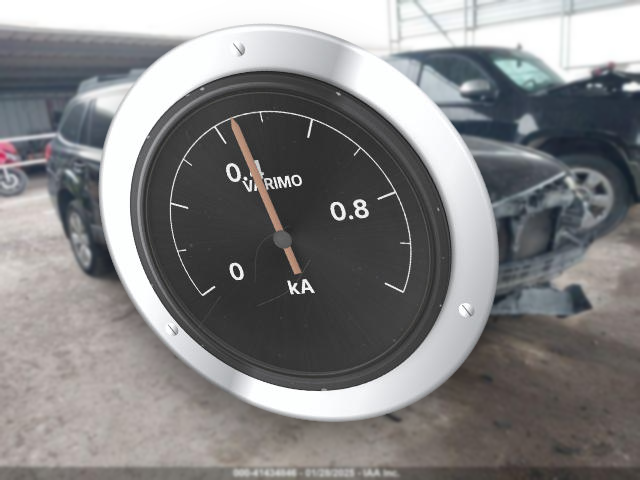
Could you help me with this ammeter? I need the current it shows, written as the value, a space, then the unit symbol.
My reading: 0.45 kA
